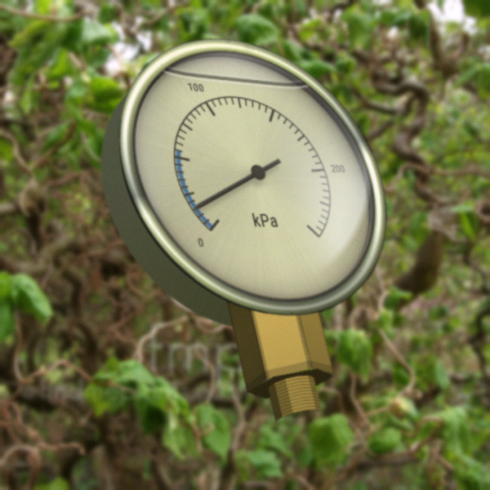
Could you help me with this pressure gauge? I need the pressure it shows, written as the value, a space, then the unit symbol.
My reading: 15 kPa
